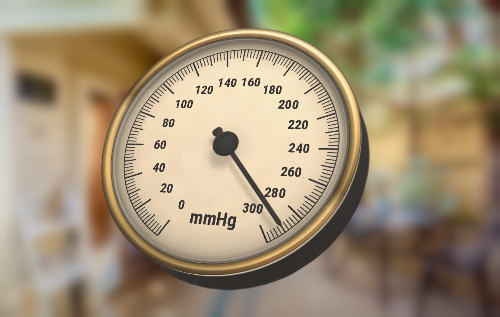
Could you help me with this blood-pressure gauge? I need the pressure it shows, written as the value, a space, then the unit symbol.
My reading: 290 mmHg
